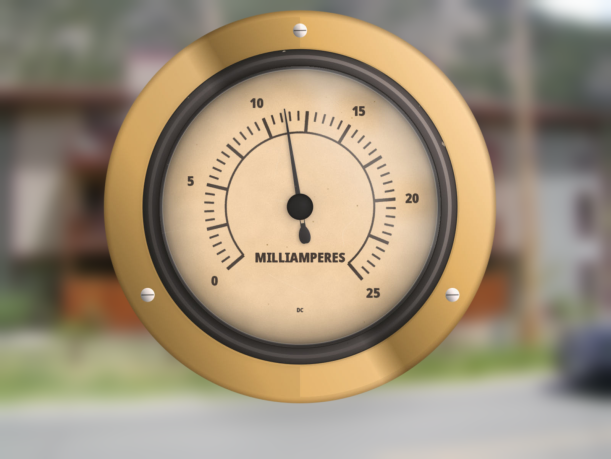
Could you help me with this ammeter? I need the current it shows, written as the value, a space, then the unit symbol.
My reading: 11.25 mA
